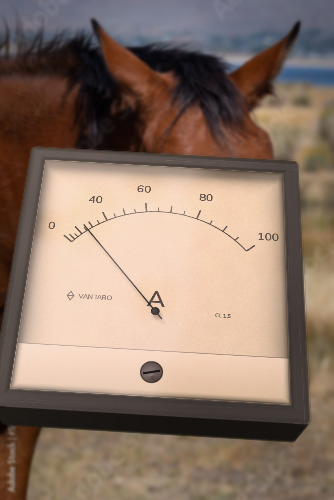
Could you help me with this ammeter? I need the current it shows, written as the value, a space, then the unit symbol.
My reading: 25 A
